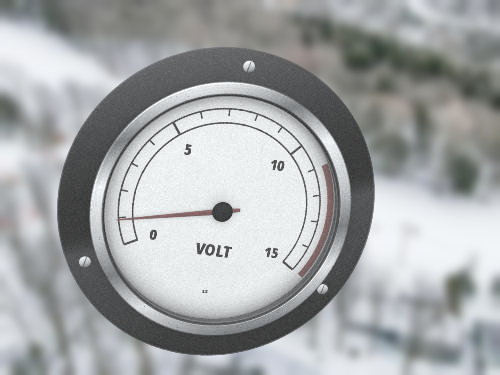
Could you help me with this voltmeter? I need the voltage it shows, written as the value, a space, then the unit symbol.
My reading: 1 V
